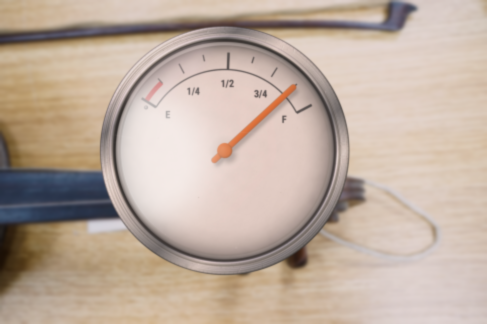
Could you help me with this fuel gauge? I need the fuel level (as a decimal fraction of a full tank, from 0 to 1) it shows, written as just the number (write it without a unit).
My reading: 0.875
